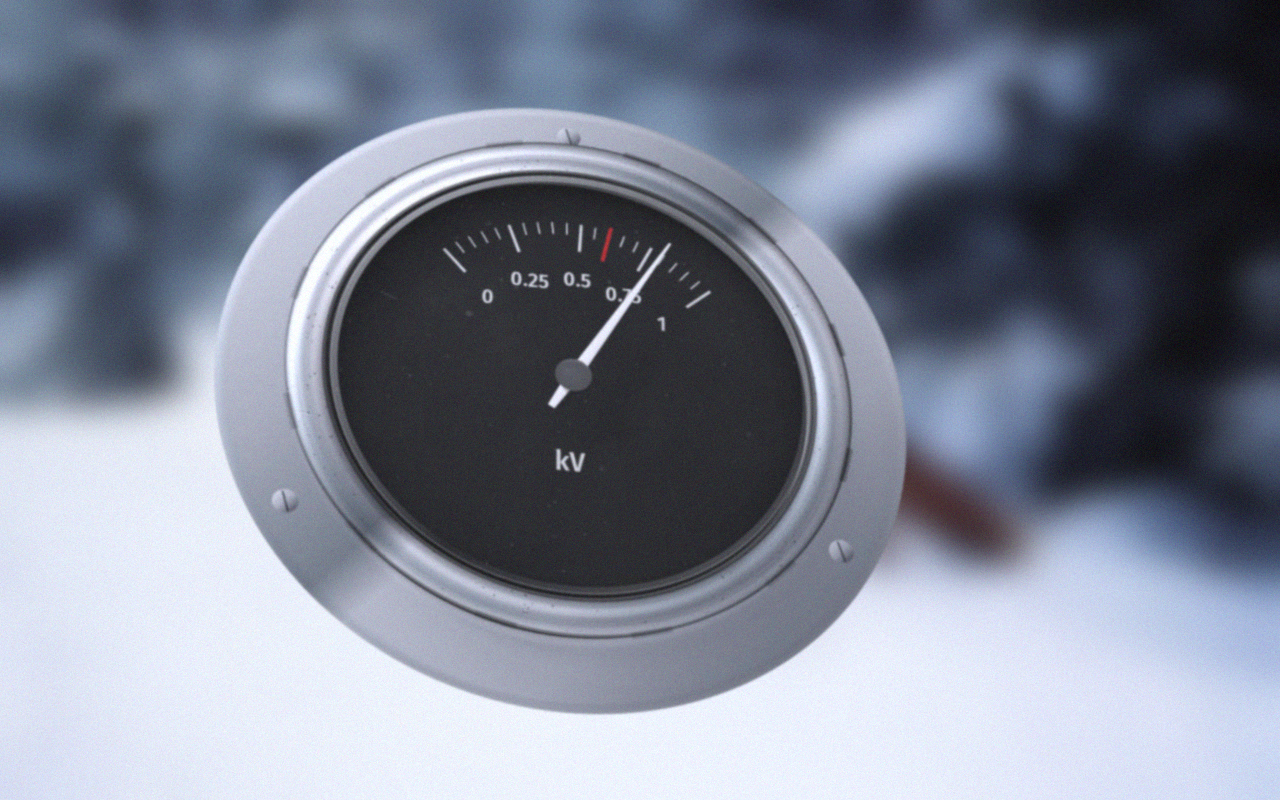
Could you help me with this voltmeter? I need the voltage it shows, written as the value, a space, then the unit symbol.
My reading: 0.8 kV
